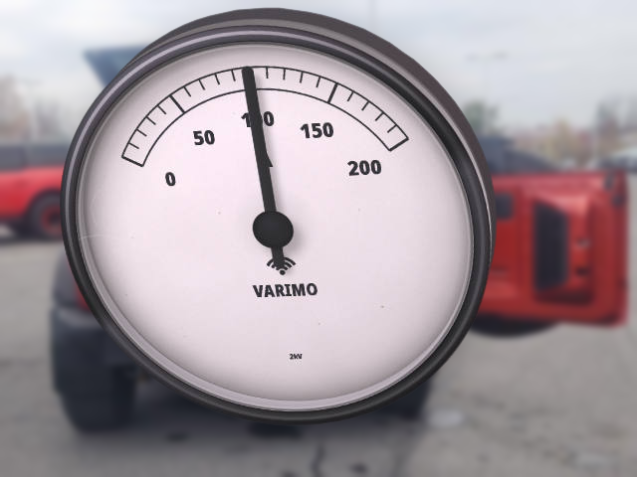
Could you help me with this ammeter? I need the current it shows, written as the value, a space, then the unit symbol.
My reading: 100 A
